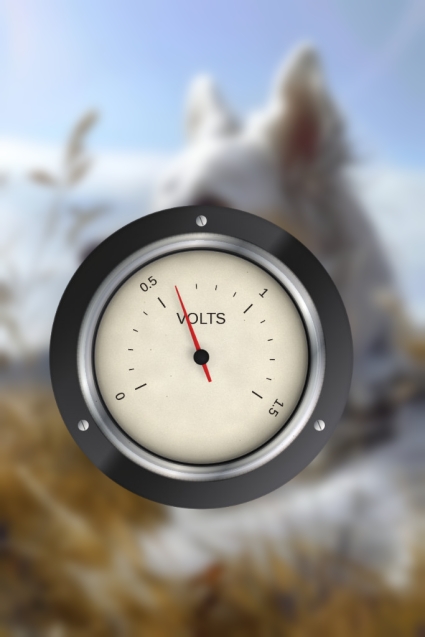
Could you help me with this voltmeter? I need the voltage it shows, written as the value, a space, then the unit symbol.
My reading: 0.6 V
